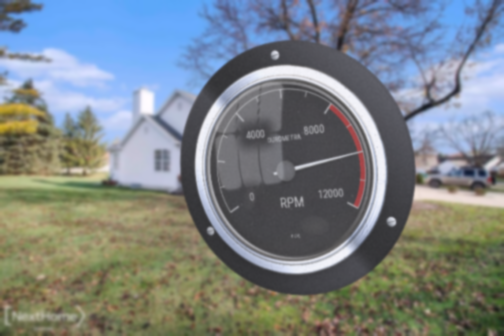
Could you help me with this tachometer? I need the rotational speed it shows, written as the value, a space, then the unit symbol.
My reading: 10000 rpm
